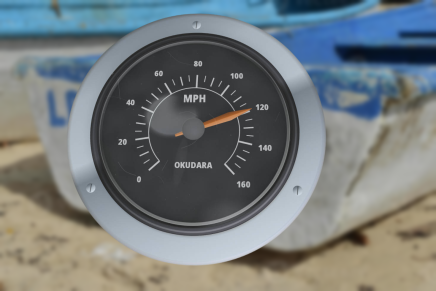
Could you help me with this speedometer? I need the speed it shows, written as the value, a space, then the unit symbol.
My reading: 120 mph
